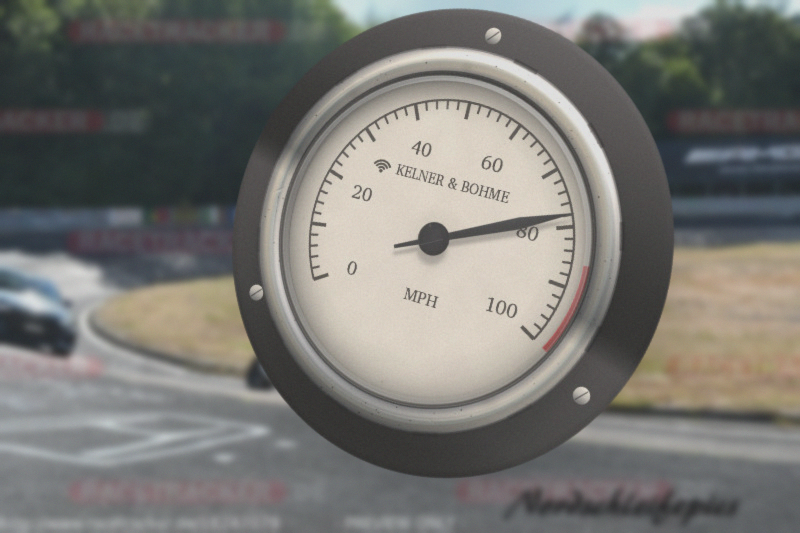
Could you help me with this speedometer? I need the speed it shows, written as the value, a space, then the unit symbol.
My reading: 78 mph
